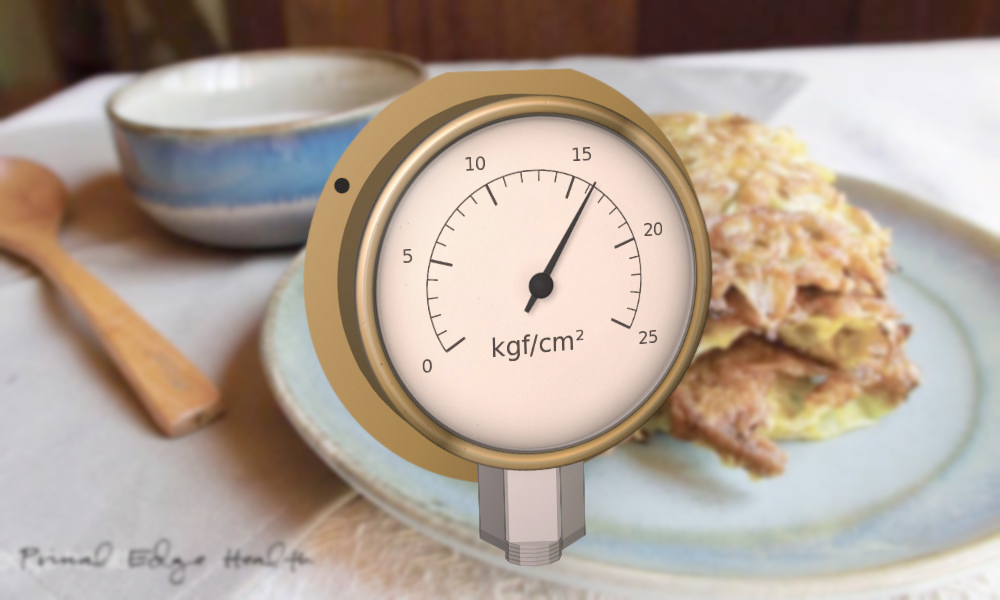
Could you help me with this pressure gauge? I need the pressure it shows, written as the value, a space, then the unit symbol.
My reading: 16 kg/cm²
